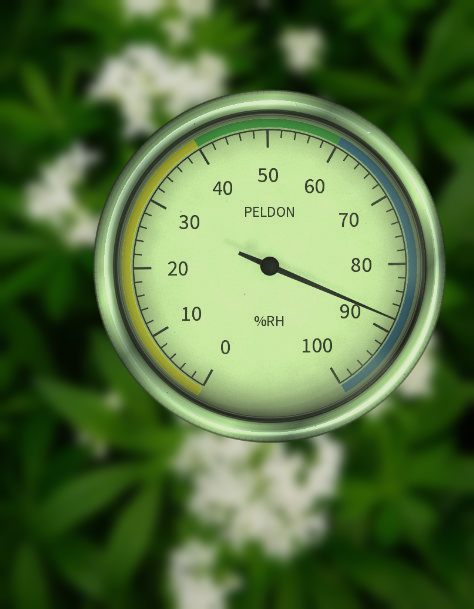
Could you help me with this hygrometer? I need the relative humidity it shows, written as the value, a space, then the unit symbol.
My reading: 88 %
